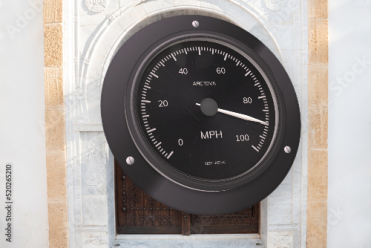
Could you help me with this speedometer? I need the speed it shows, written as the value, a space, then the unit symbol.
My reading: 90 mph
